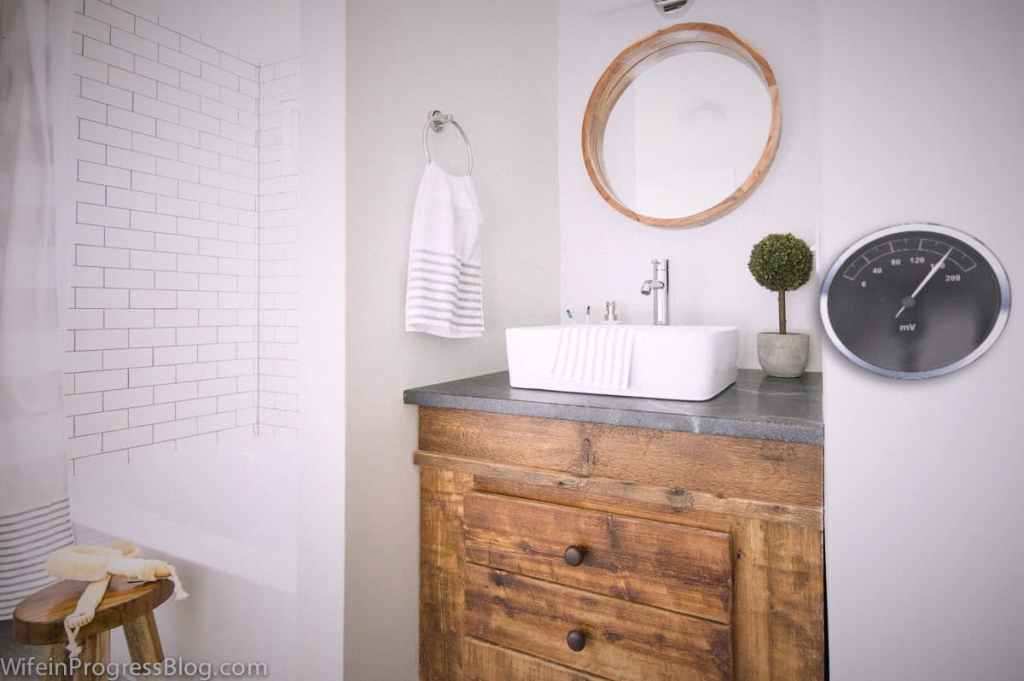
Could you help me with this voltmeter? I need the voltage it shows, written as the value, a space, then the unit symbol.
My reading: 160 mV
